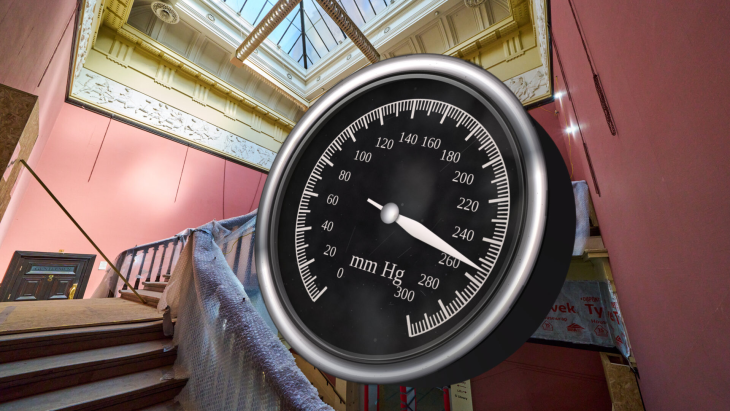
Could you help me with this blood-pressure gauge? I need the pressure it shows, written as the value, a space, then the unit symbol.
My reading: 254 mmHg
